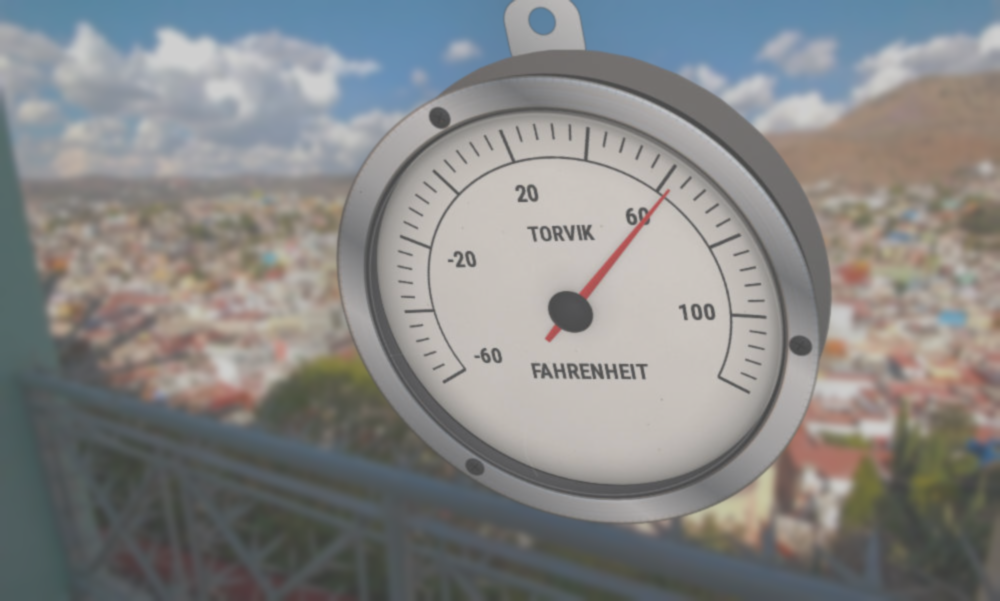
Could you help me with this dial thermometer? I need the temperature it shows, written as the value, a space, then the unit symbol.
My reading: 62 °F
